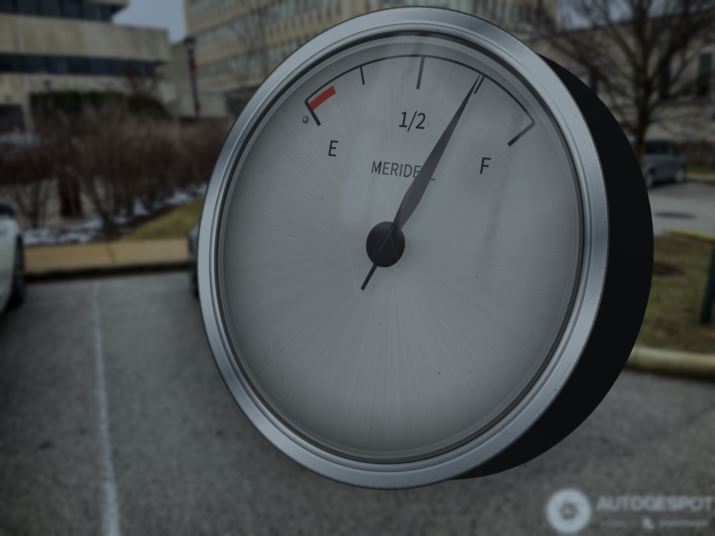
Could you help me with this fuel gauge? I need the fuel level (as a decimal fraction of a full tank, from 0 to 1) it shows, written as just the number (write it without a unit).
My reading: 0.75
